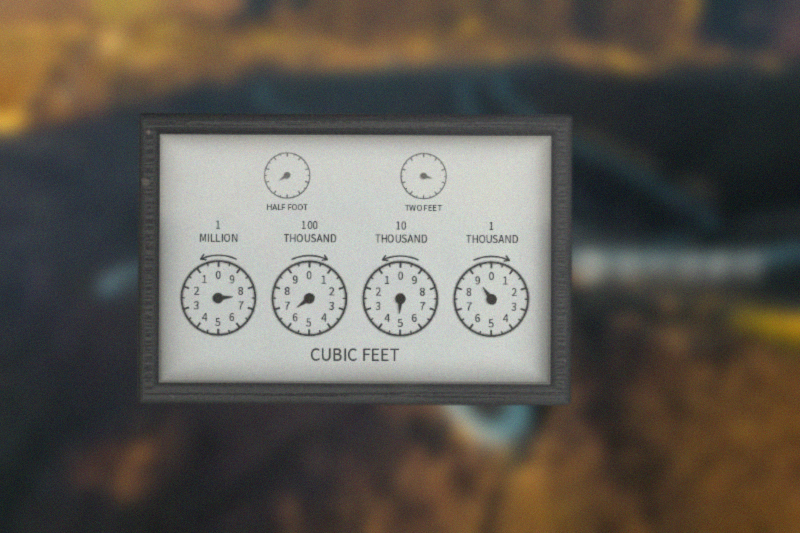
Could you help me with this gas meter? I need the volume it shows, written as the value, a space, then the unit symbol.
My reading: 764900 ft³
